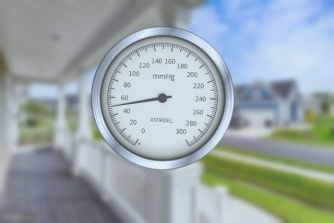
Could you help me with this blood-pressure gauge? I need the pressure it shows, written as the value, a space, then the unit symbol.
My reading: 50 mmHg
